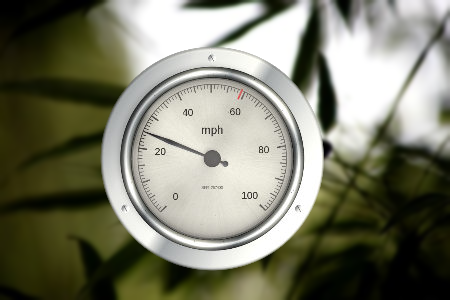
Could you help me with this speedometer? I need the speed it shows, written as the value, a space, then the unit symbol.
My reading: 25 mph
